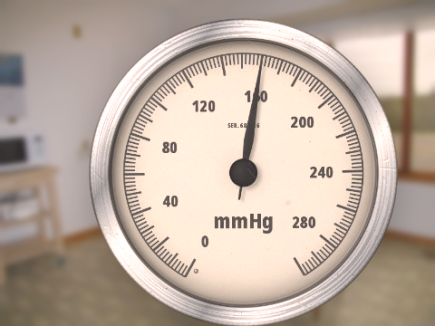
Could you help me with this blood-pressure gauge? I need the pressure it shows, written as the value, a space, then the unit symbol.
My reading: 160 mmHg
